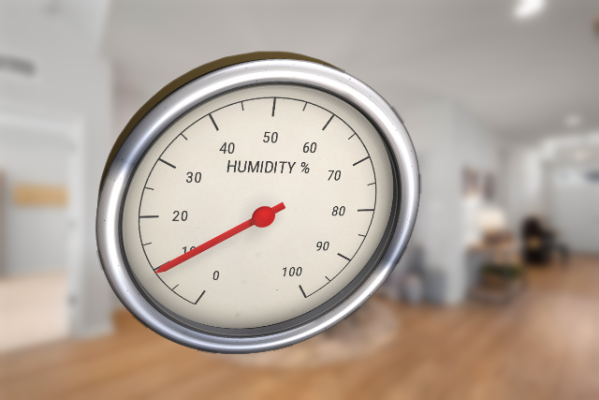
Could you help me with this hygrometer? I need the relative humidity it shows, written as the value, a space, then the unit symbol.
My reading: 10 %
